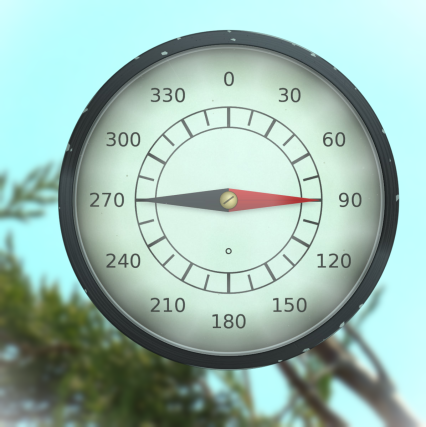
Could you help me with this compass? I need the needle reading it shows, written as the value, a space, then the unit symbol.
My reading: 90 °
